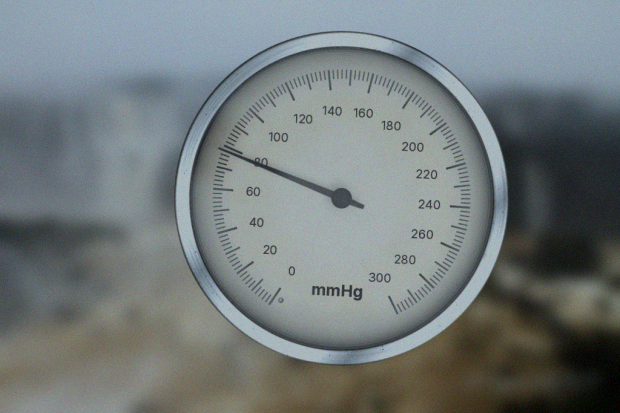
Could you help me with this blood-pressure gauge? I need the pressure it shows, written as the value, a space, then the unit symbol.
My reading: 78 mmHg
